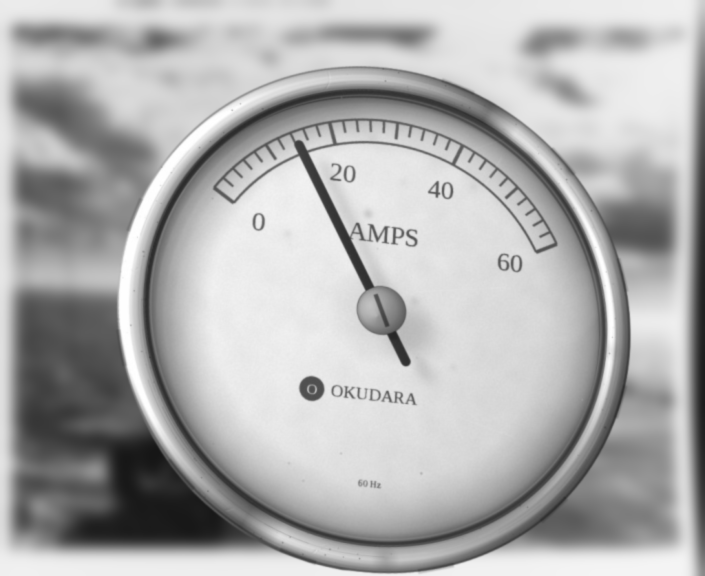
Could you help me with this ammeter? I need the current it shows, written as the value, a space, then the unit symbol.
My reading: 14 A
